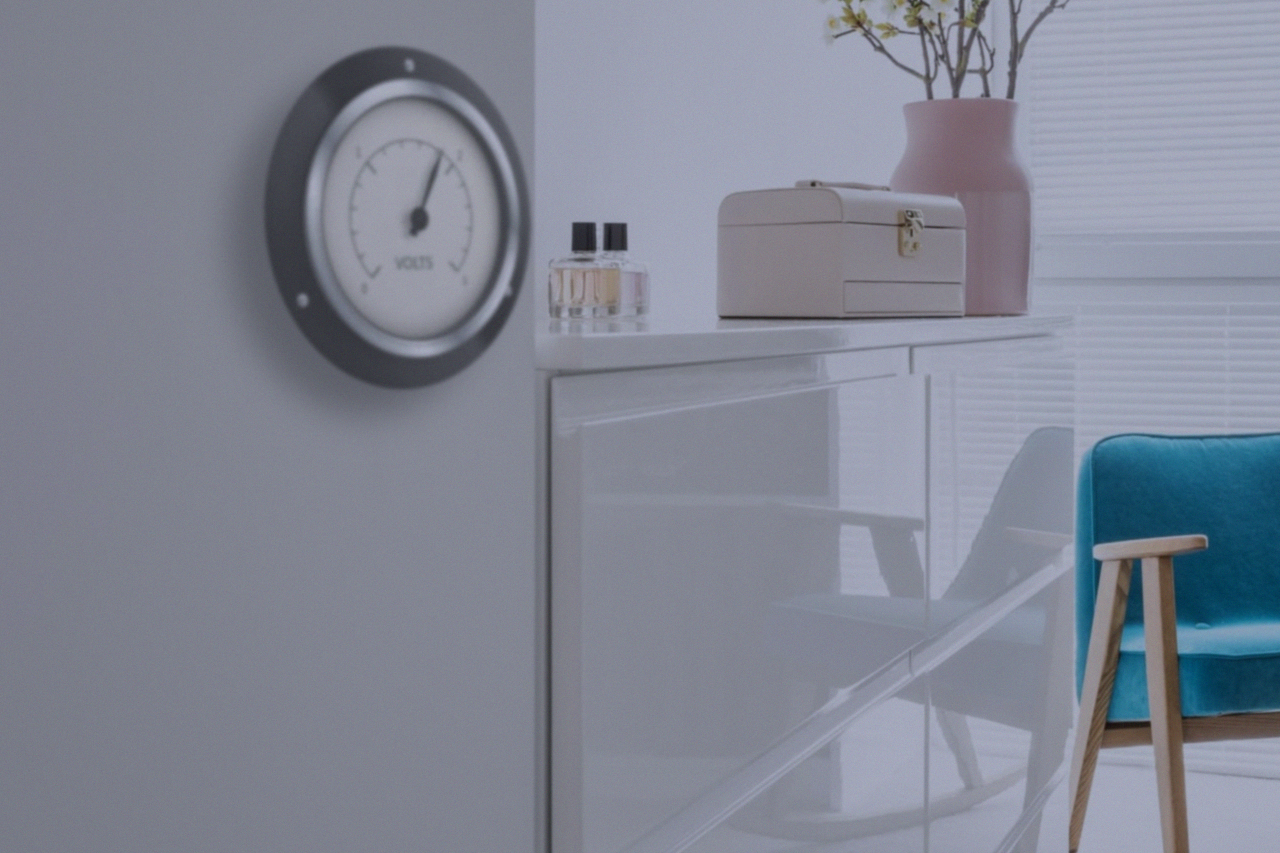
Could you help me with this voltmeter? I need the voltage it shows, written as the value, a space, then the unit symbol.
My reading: 1.8 V
